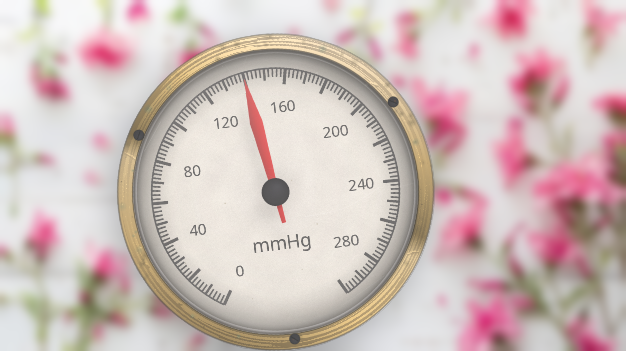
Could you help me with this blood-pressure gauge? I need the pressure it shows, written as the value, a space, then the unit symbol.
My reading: 140 mmHg
